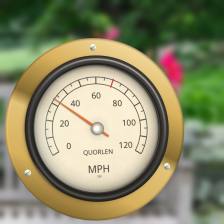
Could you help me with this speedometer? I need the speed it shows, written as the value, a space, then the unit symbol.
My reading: 32.5 mph
